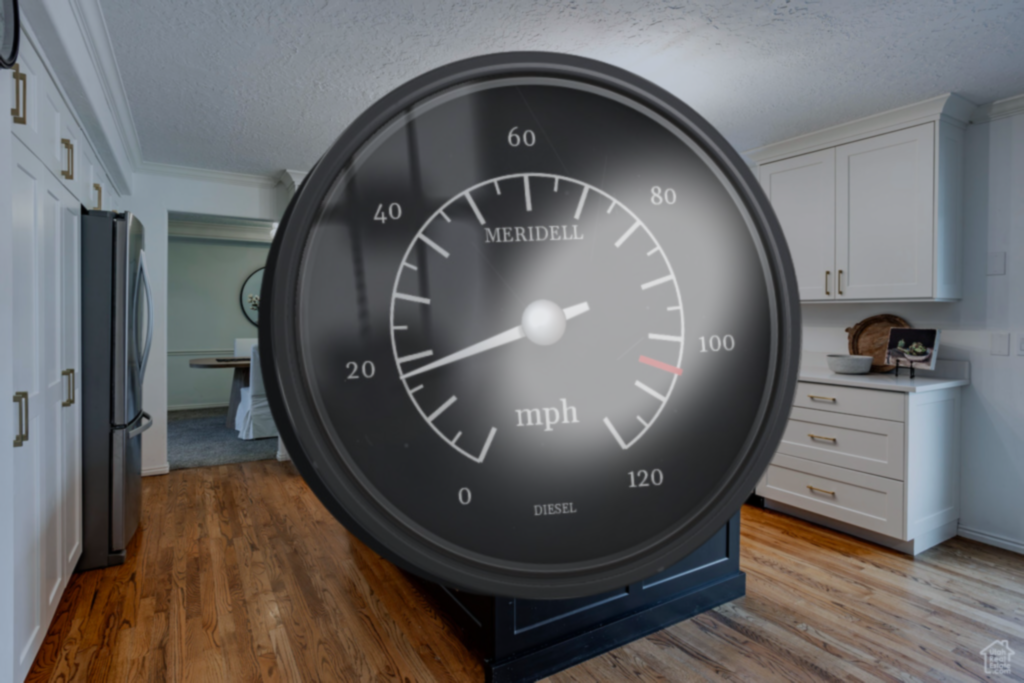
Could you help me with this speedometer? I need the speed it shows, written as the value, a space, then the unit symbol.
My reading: 17.5 mph
